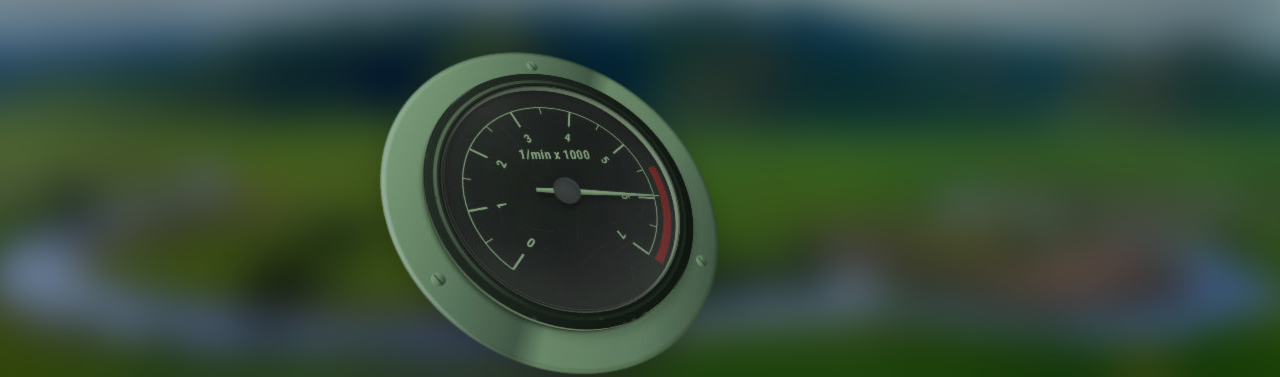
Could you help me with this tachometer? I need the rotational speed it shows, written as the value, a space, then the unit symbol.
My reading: 6000 rpm
